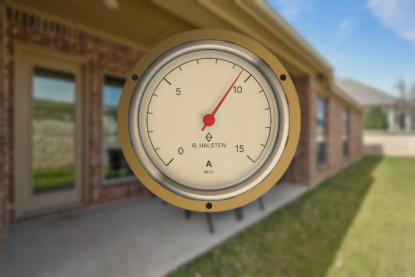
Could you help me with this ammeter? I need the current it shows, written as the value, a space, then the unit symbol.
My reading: 9.5 A
